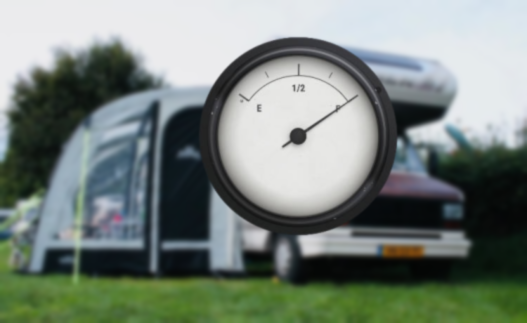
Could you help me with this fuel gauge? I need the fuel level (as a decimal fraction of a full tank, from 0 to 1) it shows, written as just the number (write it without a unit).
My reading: 1
